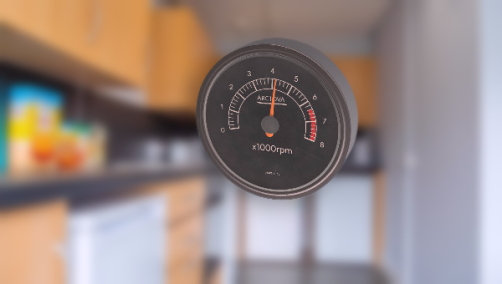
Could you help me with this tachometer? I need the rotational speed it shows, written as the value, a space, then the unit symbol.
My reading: 4200 rpm
